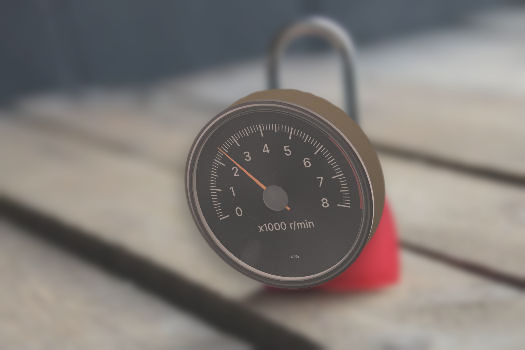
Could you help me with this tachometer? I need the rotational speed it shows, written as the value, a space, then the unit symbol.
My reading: 2500 rpm
